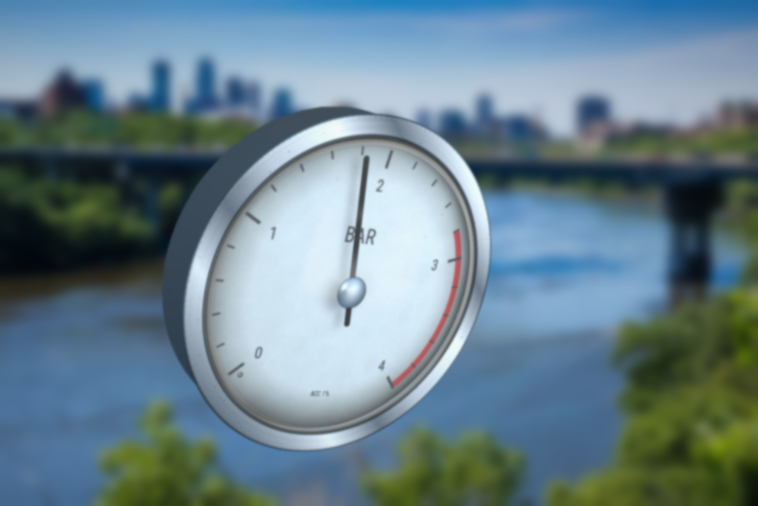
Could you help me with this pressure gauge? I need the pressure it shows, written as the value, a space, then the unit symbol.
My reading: 1.8 bar
